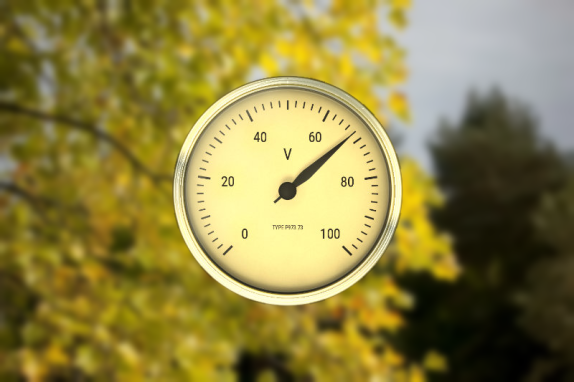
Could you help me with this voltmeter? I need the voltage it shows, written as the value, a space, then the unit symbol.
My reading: 68 V
